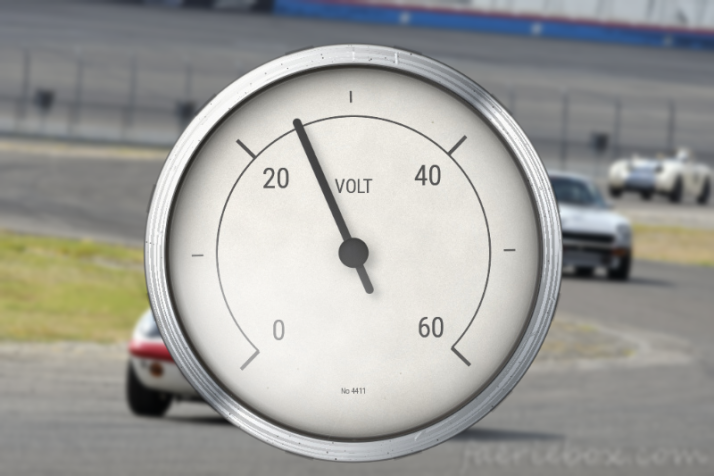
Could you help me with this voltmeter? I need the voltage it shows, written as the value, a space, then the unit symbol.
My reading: 25 V
